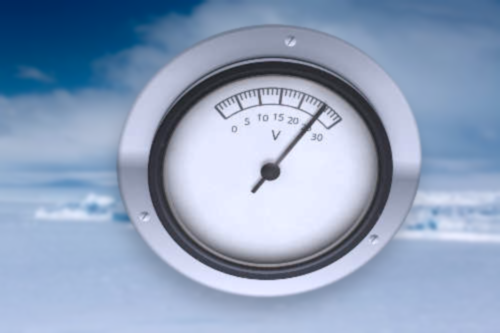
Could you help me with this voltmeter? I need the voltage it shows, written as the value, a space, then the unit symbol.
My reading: 25 V
